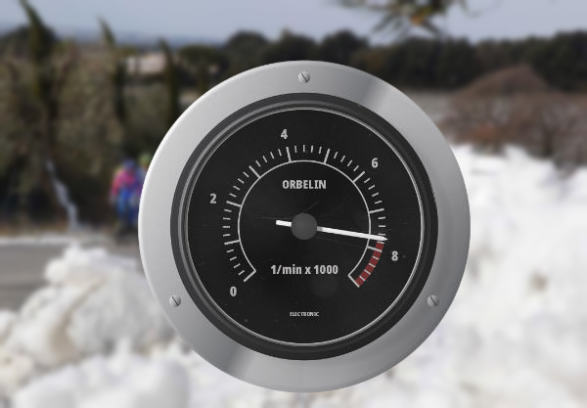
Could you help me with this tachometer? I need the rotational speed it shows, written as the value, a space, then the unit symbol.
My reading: 7700 rpm
